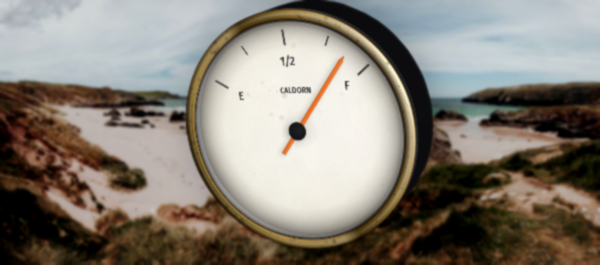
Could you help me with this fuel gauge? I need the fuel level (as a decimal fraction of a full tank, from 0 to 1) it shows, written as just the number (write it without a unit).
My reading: 0.875
